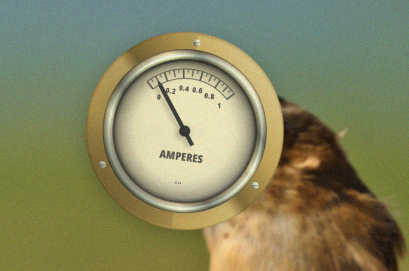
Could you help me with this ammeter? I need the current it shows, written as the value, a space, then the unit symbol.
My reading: 0.1 A
